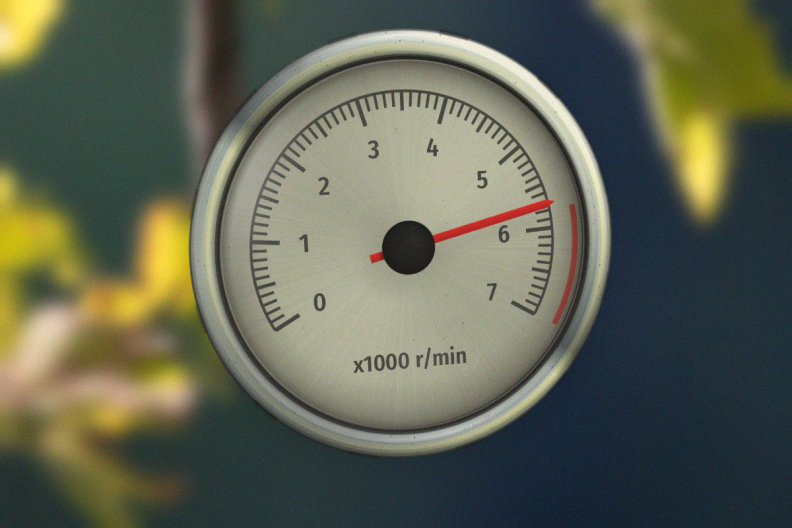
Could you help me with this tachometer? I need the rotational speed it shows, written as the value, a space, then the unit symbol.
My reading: 5700 rpm
